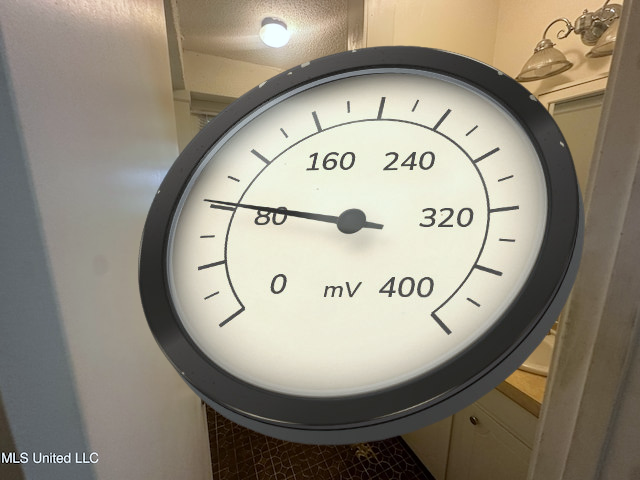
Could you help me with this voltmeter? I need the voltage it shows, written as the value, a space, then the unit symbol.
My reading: 80 mV
